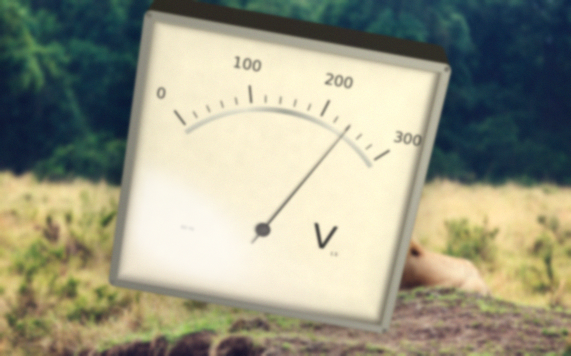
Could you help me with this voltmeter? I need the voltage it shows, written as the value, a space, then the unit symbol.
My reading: 240 V
